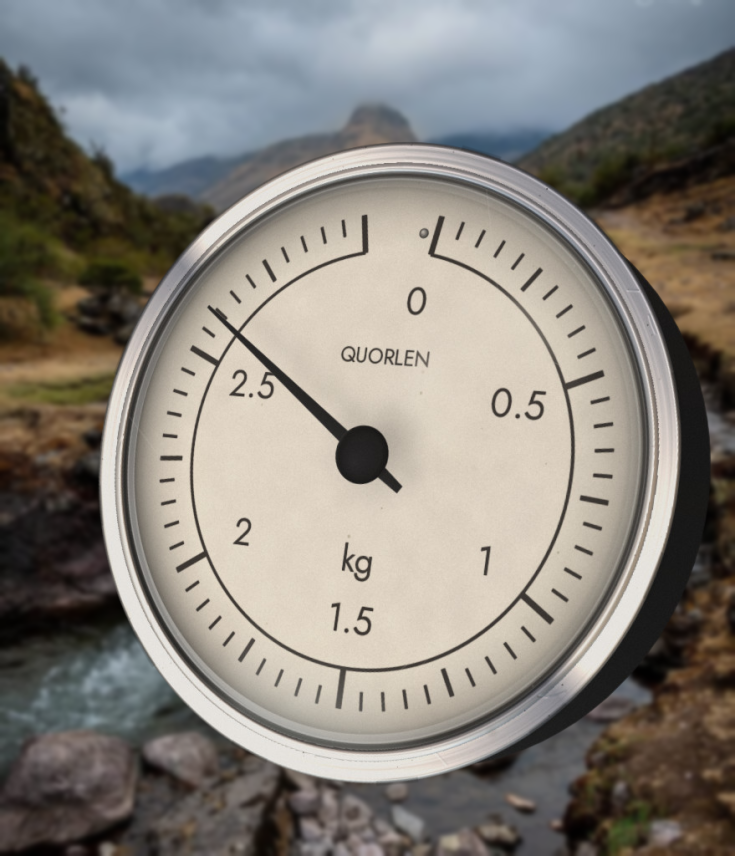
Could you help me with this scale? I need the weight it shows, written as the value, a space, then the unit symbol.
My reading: 2.6 kg
